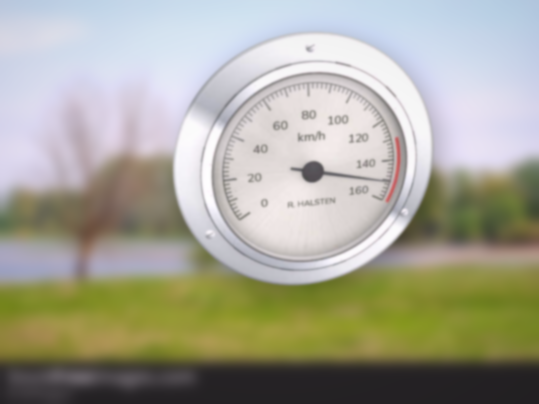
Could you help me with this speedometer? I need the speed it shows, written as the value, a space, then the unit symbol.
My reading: 150 km/h
